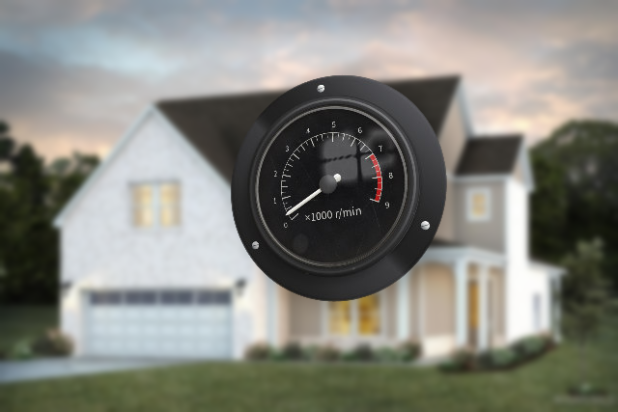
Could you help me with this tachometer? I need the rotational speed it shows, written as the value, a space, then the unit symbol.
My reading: 250 rpm
